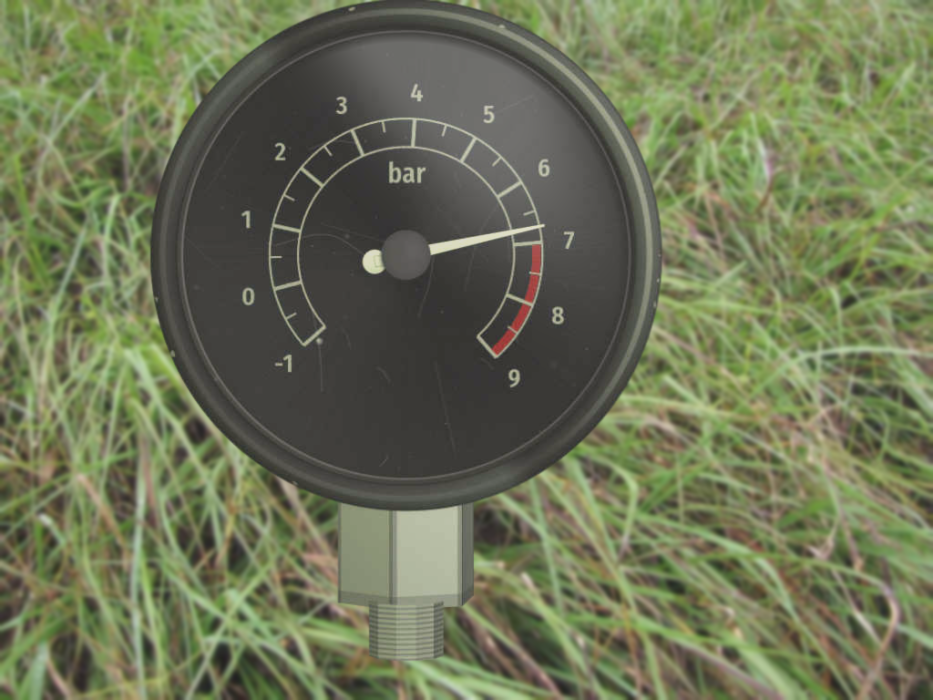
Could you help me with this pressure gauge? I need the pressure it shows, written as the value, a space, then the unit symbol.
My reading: 6.75 bar
